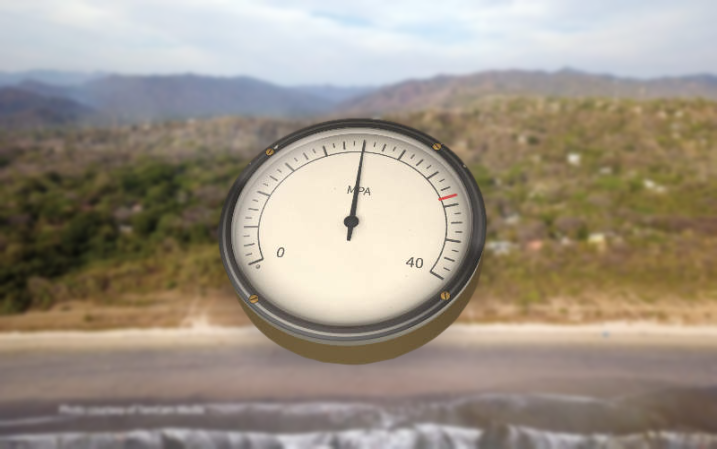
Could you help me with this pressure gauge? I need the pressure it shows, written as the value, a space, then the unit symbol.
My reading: 20 MPa
